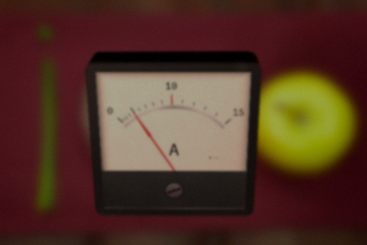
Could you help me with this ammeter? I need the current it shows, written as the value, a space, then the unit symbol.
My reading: 5 A
